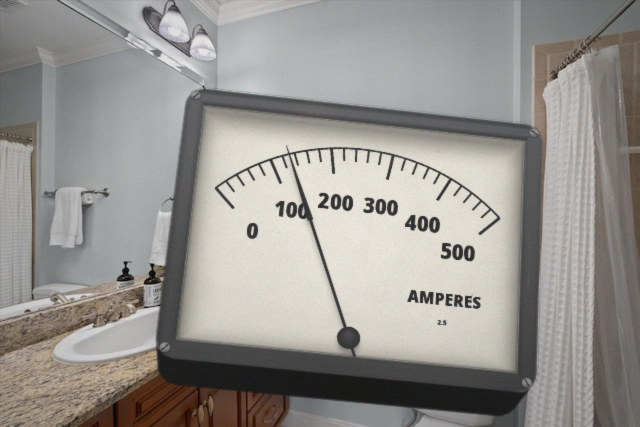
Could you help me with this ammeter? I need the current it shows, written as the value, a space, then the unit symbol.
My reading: 130 A
